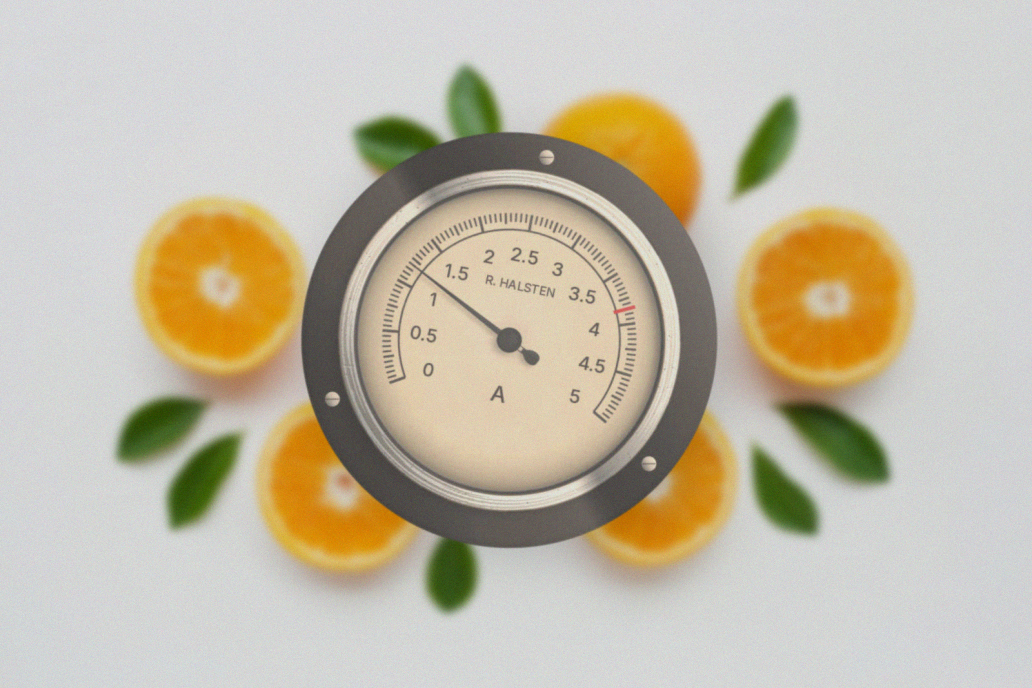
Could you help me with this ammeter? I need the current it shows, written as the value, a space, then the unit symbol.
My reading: 1.2 A
